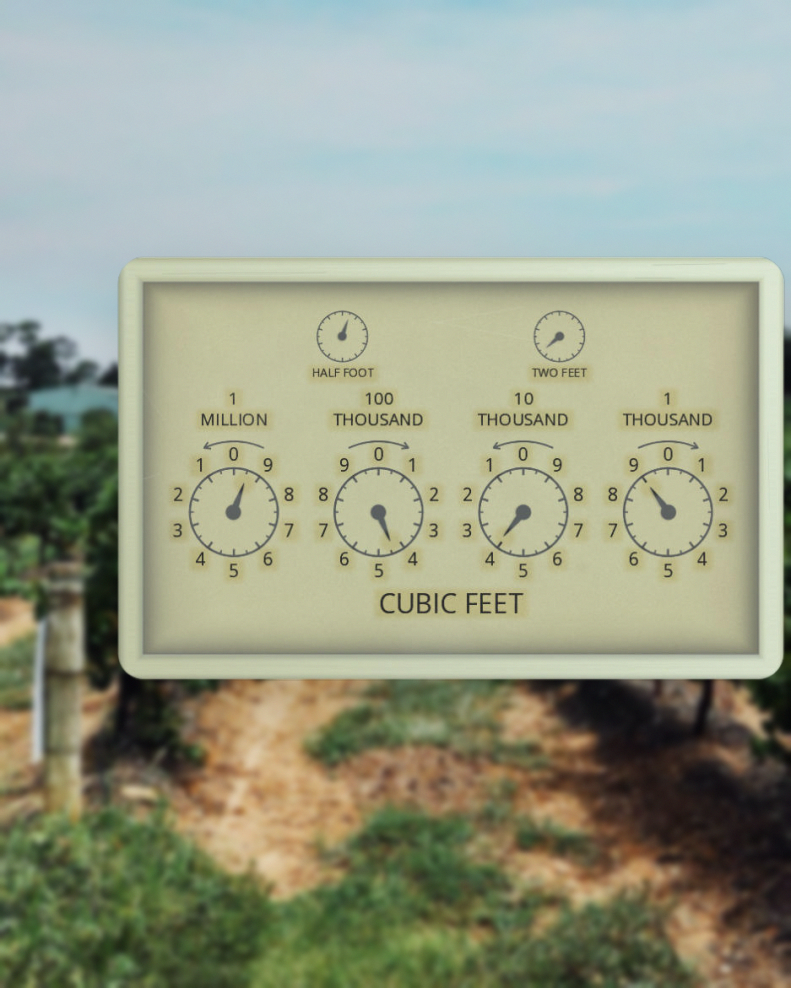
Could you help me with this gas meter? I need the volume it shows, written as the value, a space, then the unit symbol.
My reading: 943900 ft³
